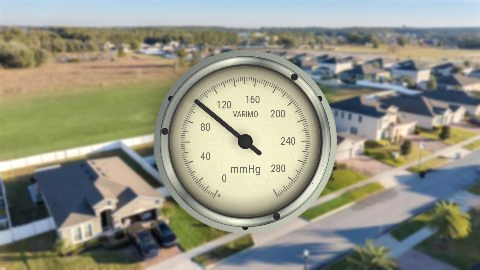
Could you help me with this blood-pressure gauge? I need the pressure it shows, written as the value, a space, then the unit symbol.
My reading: 100 mmHg
